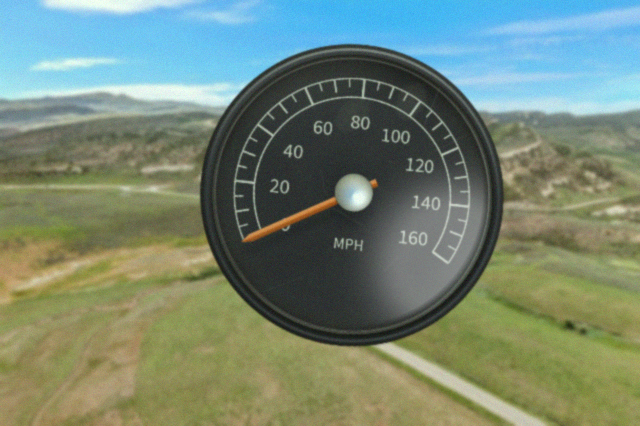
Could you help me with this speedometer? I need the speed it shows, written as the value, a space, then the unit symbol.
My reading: 0 mph
